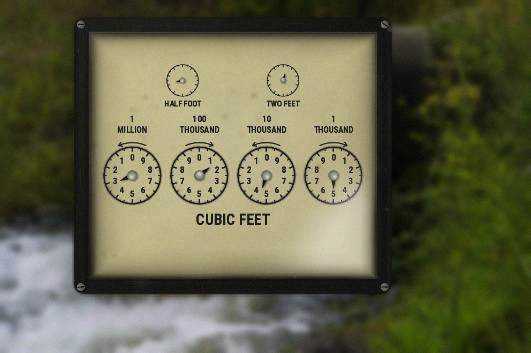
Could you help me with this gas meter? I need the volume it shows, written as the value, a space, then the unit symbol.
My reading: 314500 ft³
